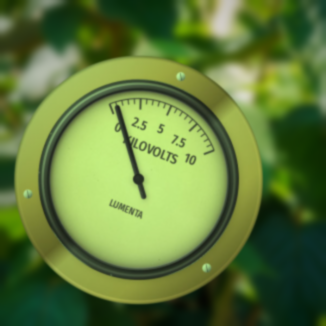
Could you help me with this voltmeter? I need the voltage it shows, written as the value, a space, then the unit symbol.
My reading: 0.5 kV
